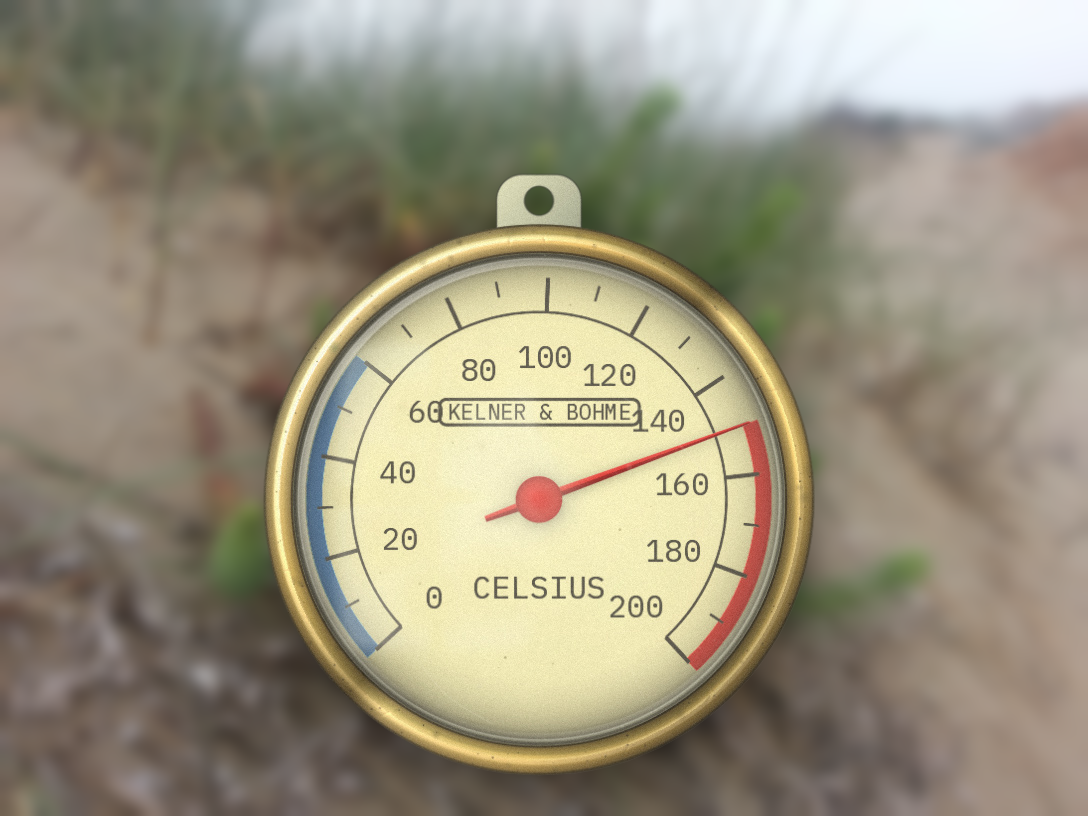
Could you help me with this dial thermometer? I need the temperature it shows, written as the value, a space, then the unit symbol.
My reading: 150 °C
